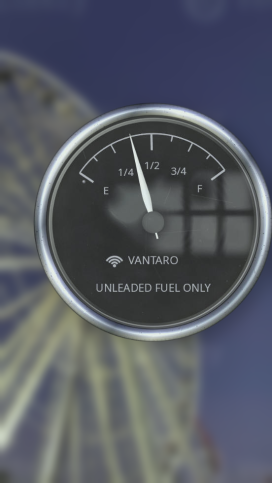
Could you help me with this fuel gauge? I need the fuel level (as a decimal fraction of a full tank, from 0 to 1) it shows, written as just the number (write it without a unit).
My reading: 0.375
